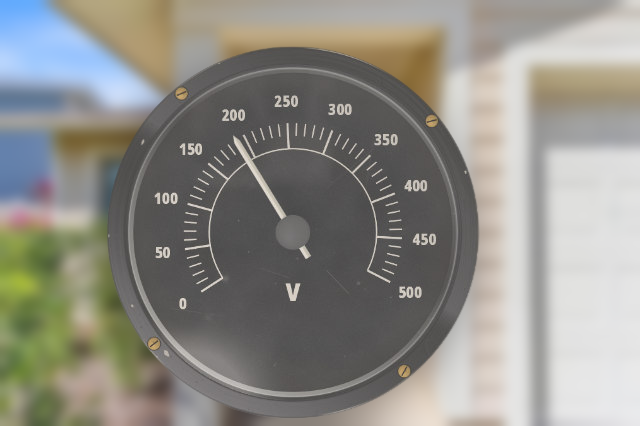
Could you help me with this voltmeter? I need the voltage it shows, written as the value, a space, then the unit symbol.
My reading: 190 V
